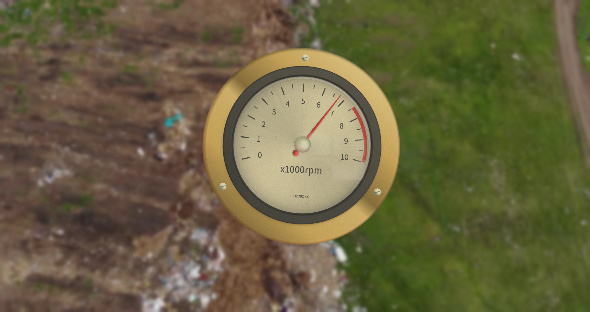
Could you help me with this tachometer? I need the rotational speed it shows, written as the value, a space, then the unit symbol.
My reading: 6750 rpm
